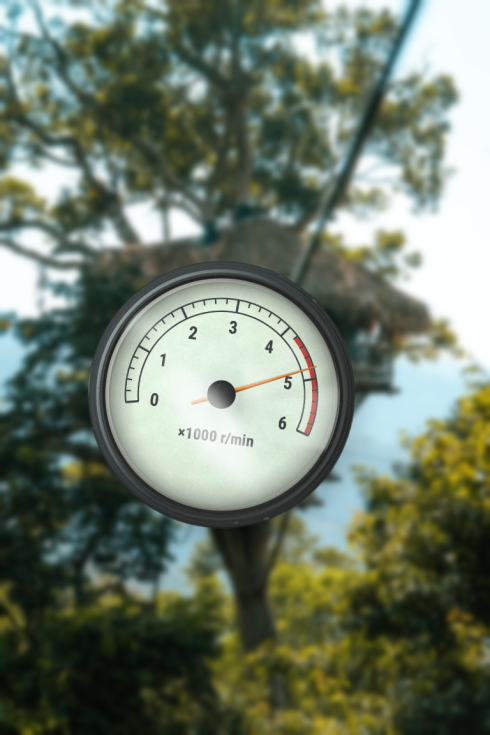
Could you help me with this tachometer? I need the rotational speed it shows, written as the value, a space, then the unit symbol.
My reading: 4800 rpm
